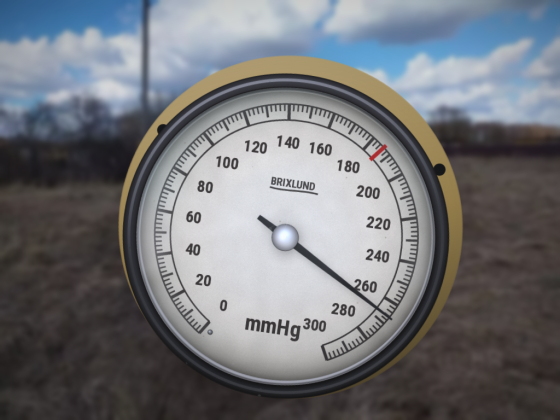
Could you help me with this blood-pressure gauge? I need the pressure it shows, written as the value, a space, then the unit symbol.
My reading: 266 mmHg
